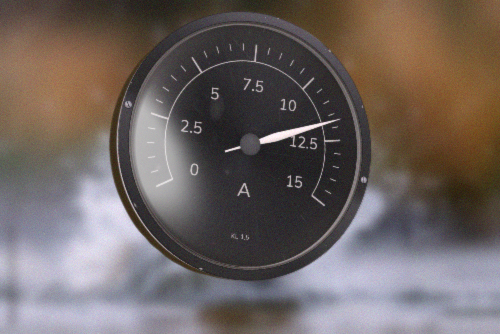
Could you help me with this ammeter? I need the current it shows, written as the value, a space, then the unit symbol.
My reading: 11.75 A
